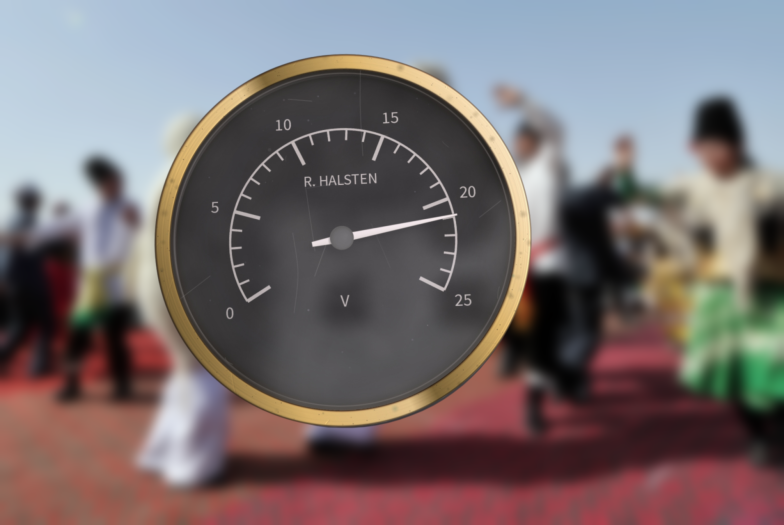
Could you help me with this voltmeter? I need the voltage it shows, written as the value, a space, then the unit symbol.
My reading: 21 V
